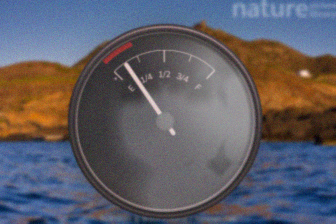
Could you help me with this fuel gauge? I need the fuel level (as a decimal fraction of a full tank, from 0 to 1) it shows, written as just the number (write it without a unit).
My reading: 0.125
